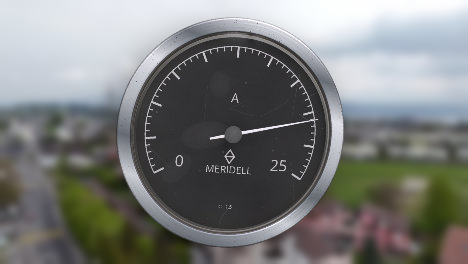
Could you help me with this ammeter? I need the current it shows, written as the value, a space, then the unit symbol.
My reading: 20.5 A
